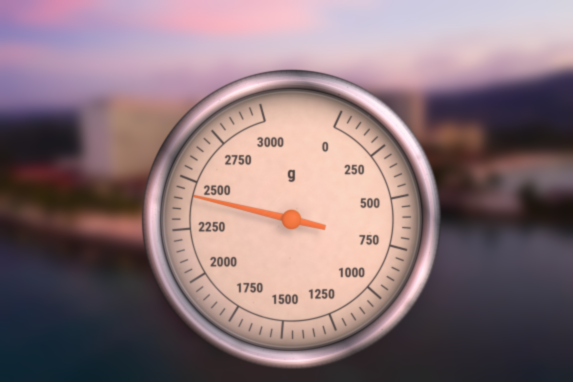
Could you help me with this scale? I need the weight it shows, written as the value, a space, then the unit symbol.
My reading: 2425 g
